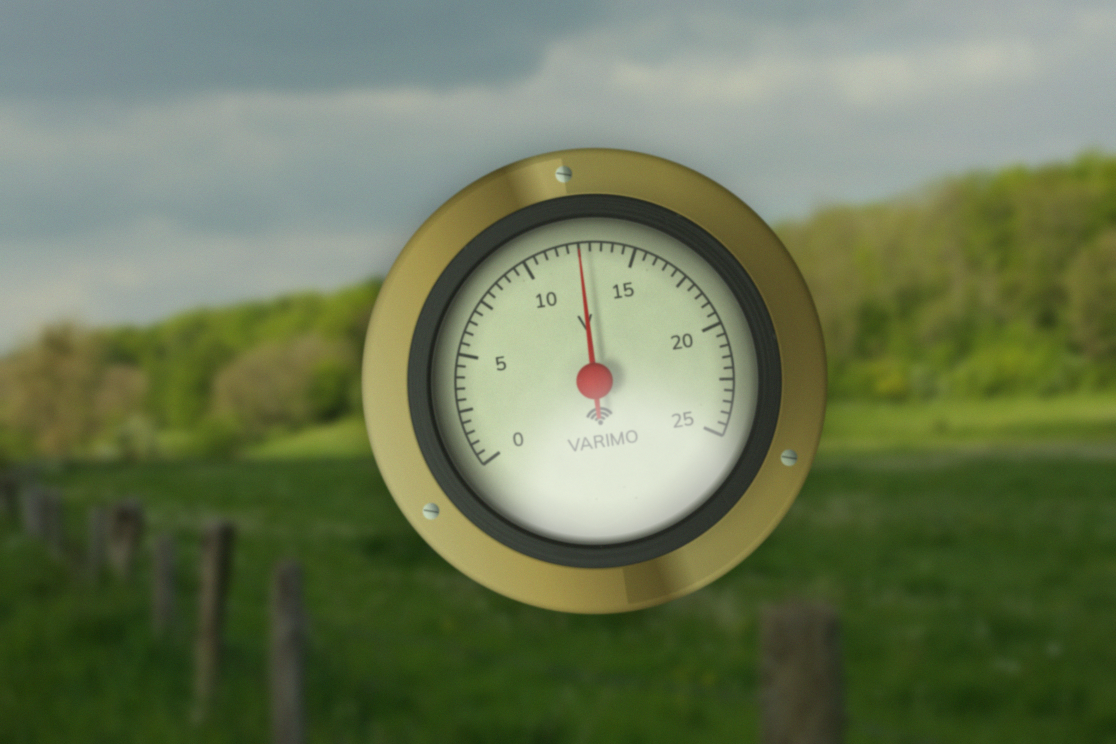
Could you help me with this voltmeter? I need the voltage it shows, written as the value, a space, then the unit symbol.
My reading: 12.5 V
